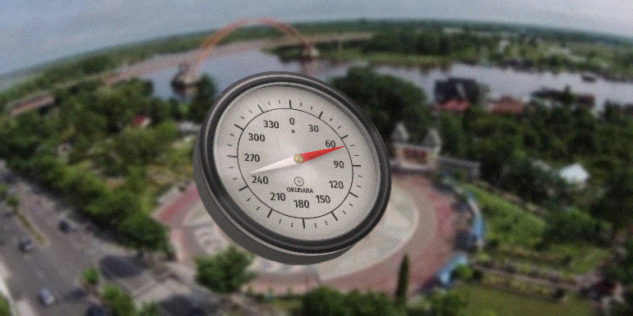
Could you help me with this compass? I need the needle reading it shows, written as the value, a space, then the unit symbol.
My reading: 70 °
